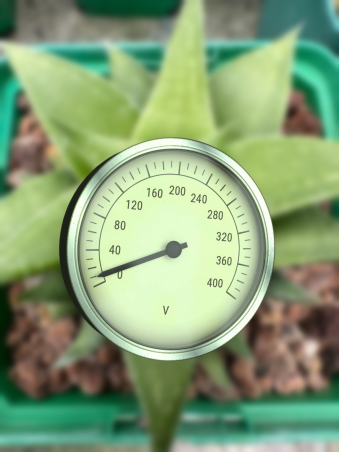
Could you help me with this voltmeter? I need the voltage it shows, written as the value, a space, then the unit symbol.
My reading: 10 V
